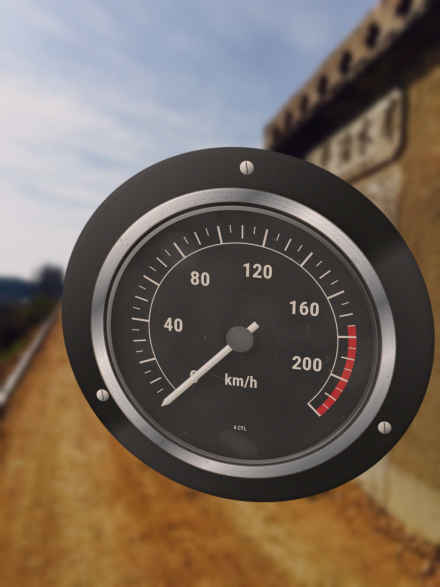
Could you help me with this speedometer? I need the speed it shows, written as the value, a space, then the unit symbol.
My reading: 0 km/h
